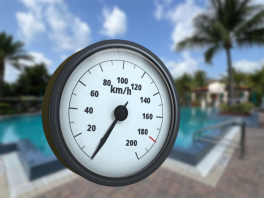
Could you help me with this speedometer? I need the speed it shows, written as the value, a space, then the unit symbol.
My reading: 0 km/h
